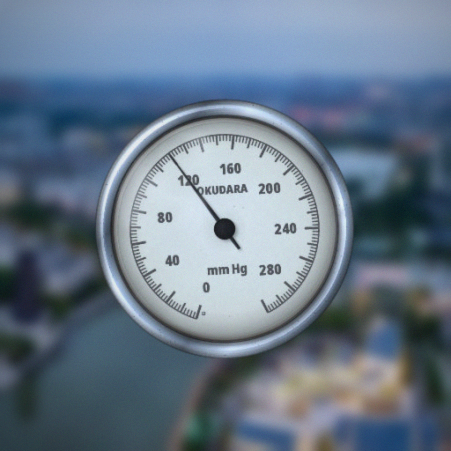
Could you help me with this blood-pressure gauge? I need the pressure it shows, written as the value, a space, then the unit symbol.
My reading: 120 mmHg
